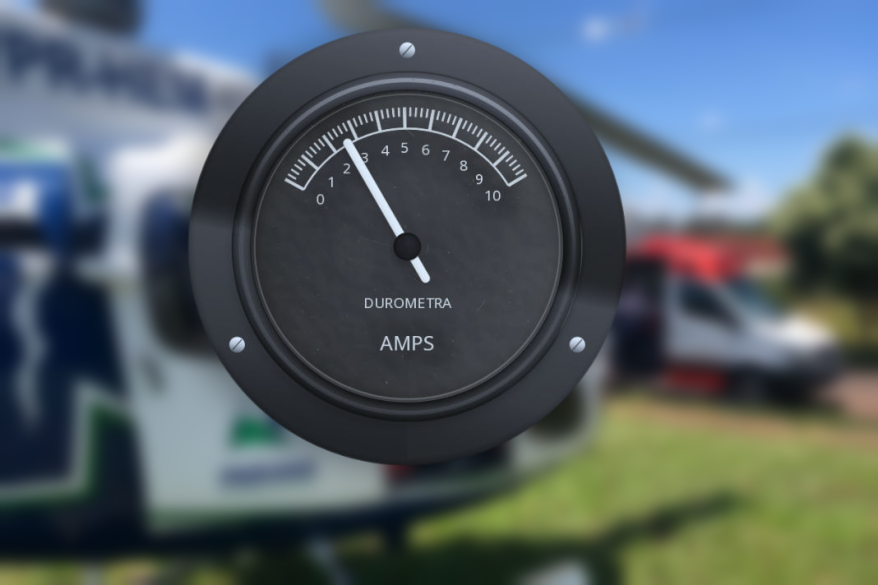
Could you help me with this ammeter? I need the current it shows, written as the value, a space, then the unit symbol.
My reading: 2.6 A
